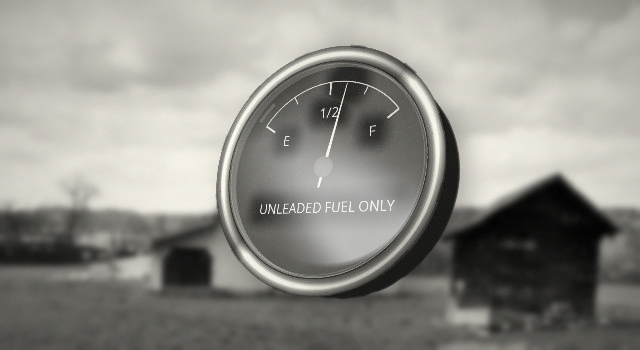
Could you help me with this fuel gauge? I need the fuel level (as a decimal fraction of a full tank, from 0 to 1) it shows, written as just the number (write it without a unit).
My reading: 0.625
